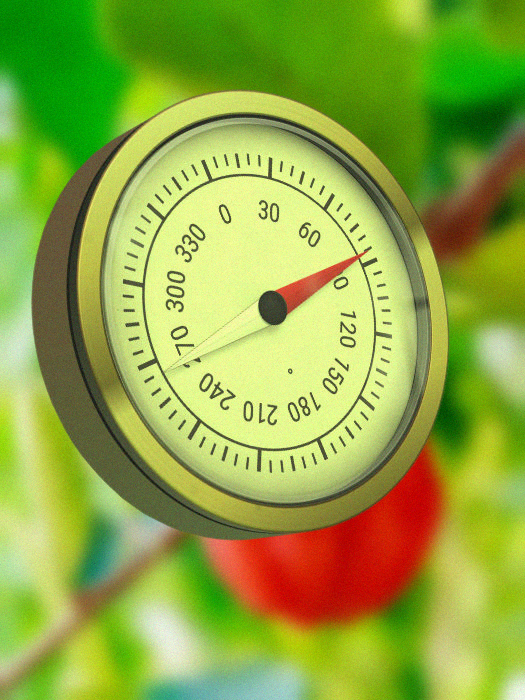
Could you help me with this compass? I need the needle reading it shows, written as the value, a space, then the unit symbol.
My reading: 85 °
